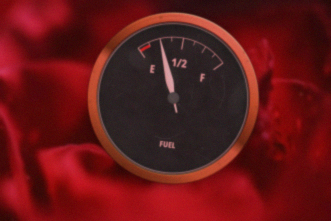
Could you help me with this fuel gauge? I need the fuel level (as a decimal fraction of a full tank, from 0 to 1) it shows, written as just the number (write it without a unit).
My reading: 0.25
